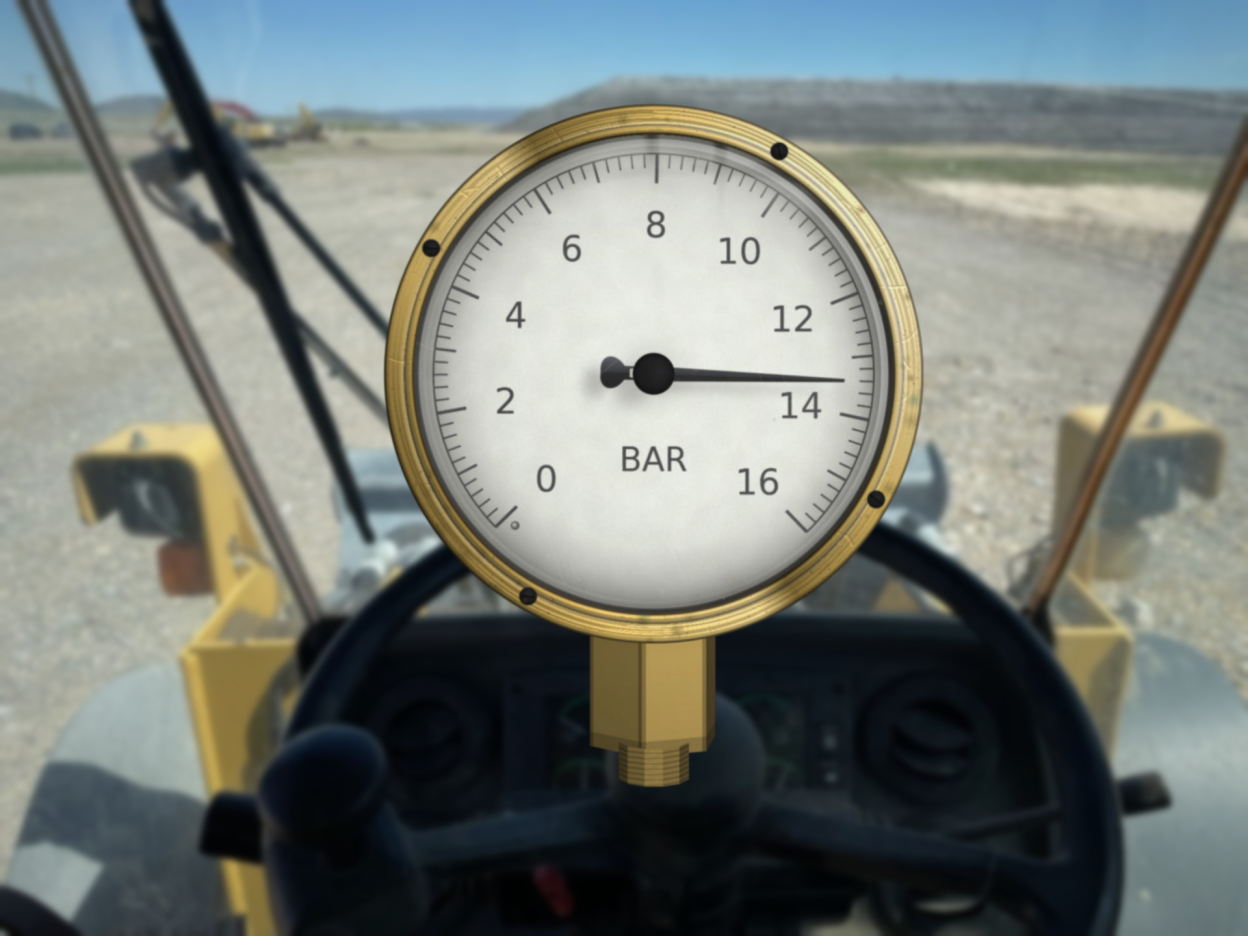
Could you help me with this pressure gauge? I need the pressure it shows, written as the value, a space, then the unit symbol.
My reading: 13.4 bar
